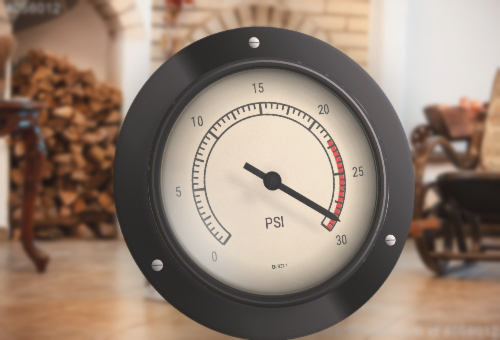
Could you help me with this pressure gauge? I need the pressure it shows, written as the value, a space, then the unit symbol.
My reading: 29 psi
